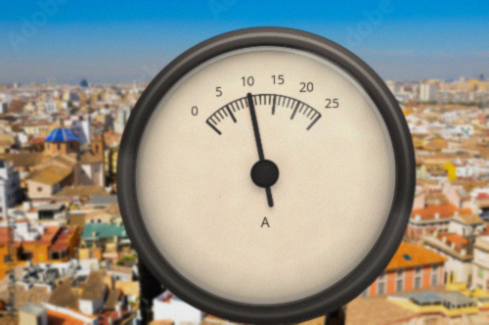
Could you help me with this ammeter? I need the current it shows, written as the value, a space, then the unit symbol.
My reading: 10 A
